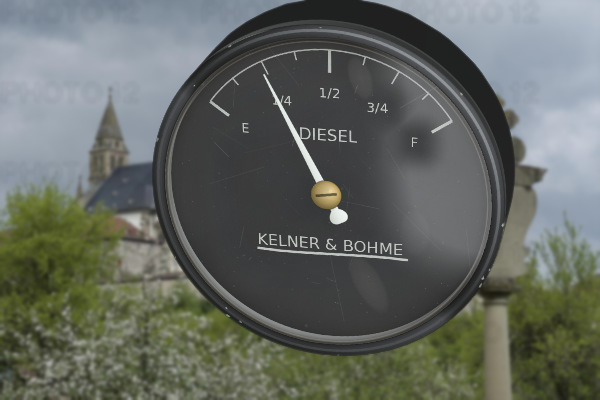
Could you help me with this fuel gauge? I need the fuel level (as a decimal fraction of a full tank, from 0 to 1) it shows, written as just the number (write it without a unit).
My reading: 0.25
